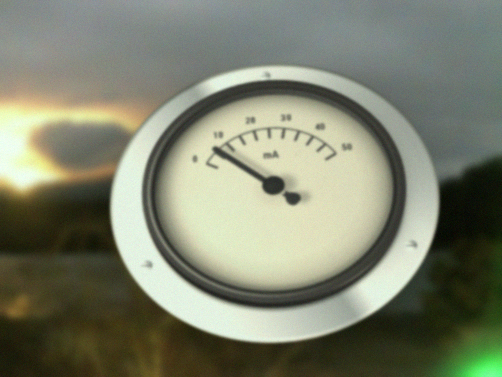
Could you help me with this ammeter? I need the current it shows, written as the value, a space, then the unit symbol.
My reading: 5 mA
